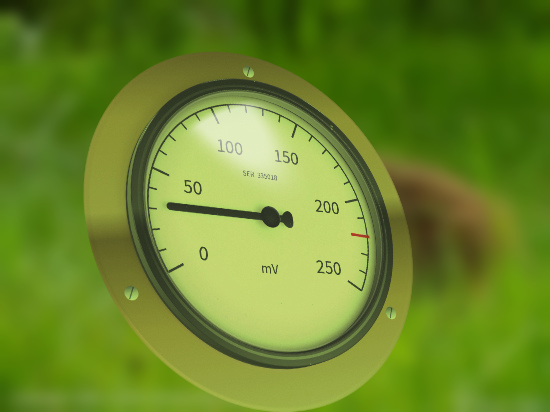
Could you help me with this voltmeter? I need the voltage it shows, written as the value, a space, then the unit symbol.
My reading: 30 mV
